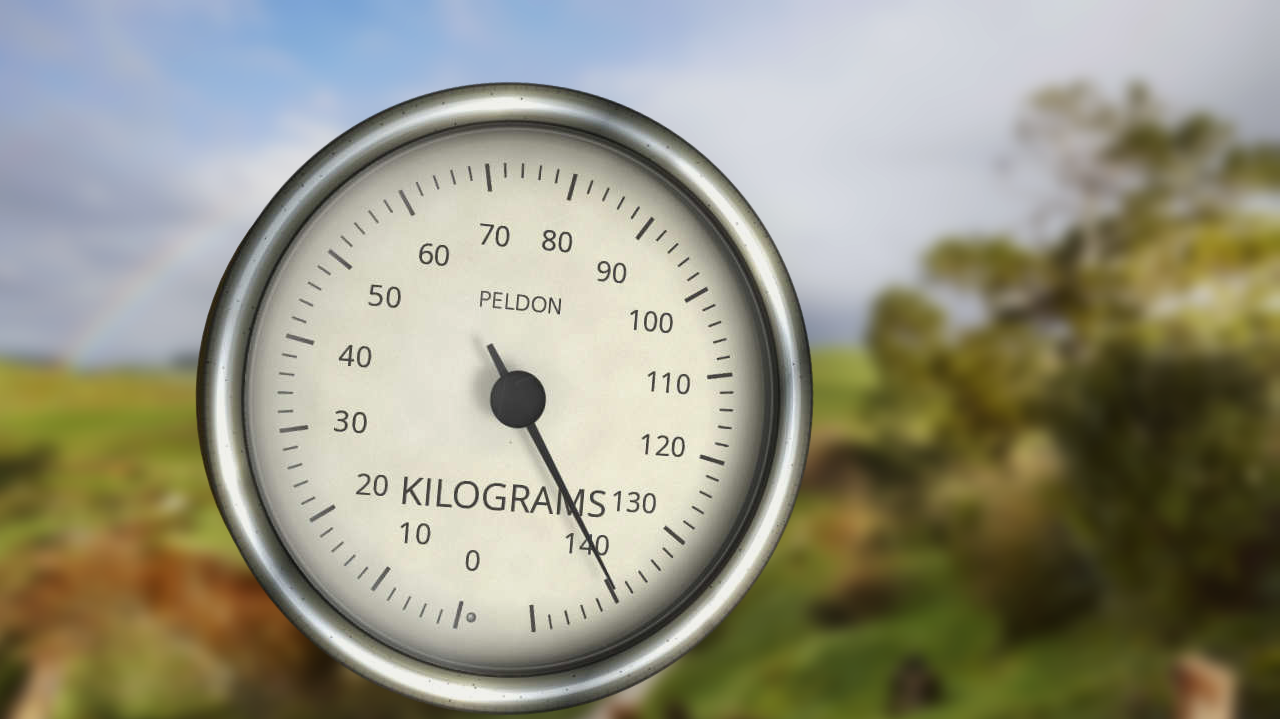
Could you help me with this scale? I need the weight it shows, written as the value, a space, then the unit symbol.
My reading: 140 kg
